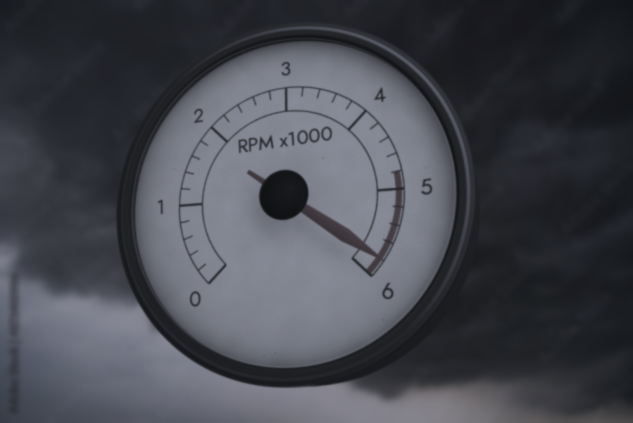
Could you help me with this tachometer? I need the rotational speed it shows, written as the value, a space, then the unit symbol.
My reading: 5800 rpm
